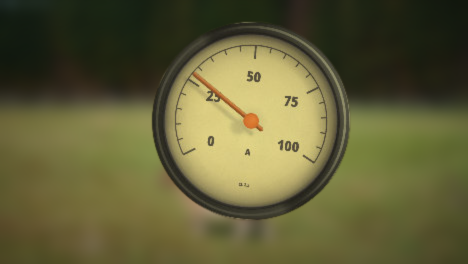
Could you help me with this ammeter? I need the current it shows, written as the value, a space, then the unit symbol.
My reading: 27.5 A
